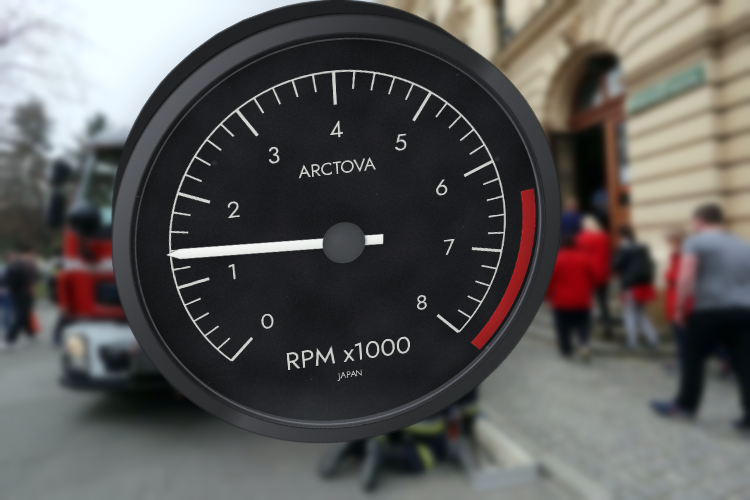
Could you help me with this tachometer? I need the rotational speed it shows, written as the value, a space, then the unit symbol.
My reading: 1400 rpm
